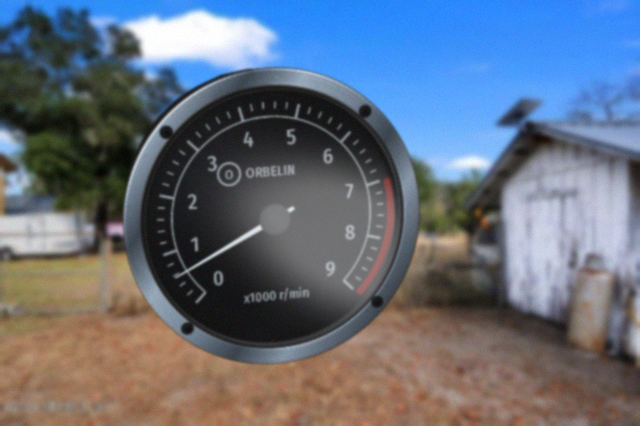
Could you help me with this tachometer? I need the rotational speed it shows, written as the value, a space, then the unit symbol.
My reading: 600 rpm
